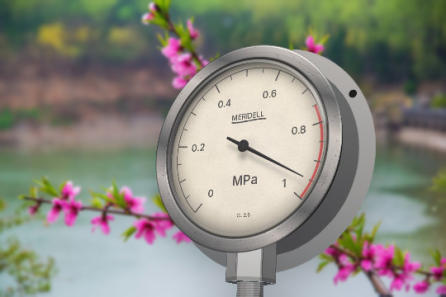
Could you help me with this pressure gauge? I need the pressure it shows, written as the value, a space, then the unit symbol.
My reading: 0.95 MPa
